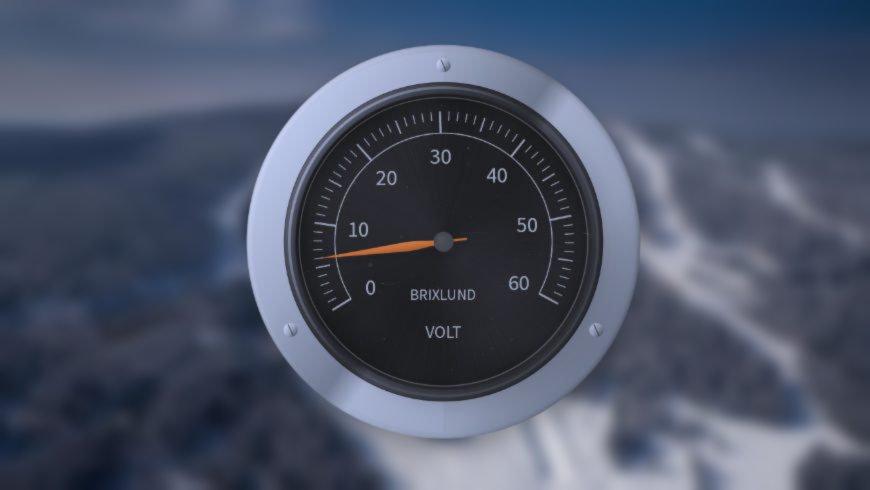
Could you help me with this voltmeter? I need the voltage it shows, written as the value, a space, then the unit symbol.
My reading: 6 V
